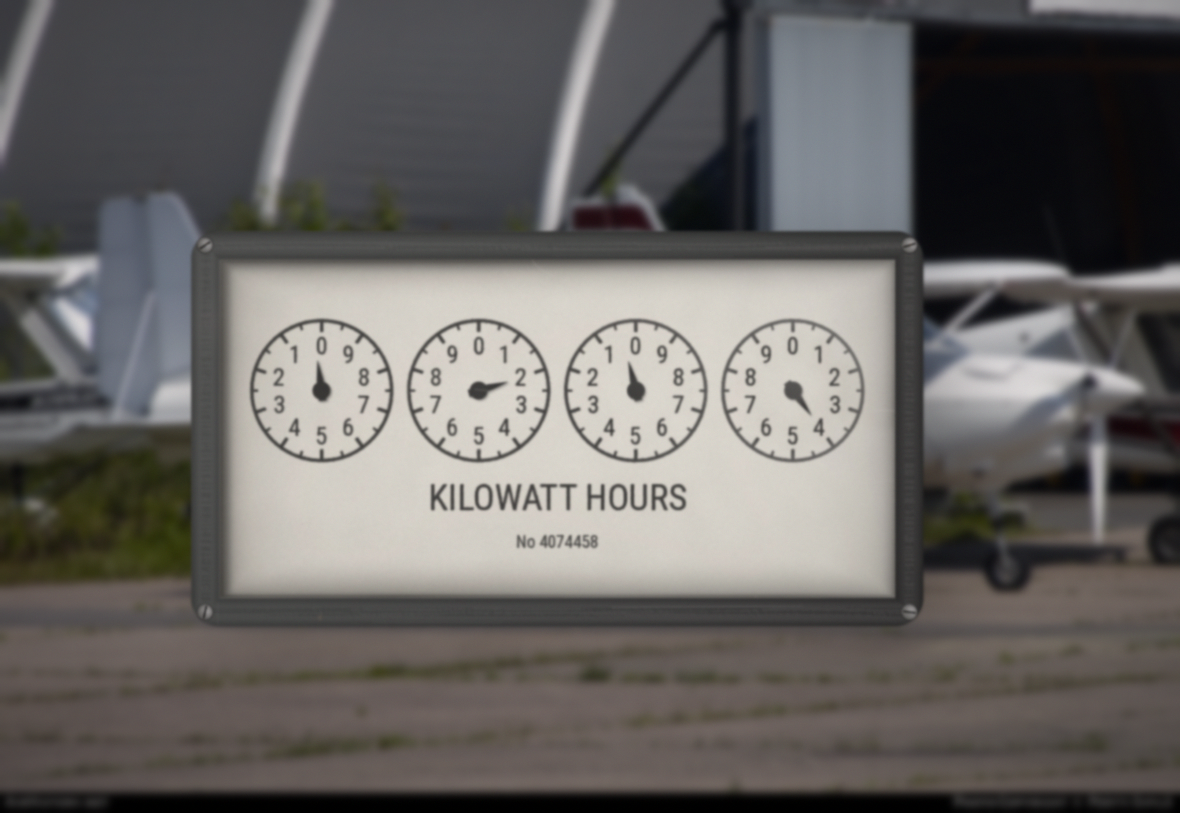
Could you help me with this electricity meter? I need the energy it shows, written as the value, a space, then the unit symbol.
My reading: 204 kWh
